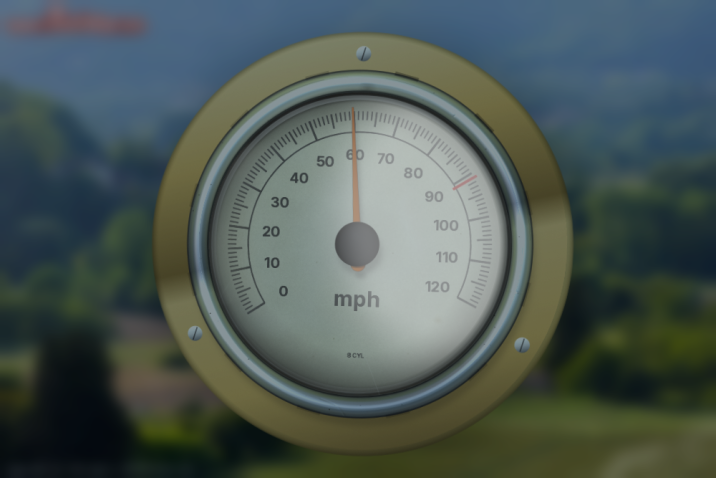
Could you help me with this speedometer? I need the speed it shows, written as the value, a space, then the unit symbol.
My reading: 60 mph
